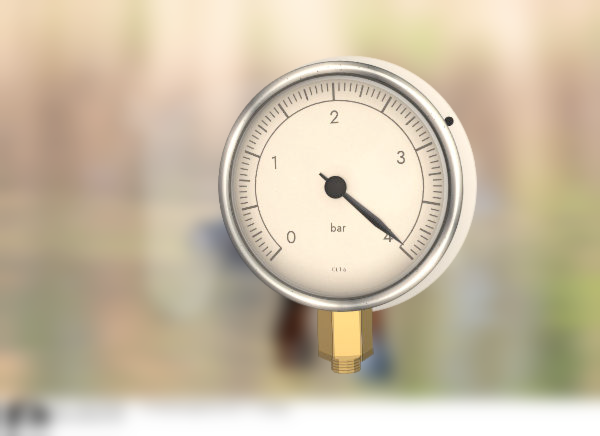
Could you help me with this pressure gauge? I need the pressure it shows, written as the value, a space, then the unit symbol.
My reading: 3.95 bar
